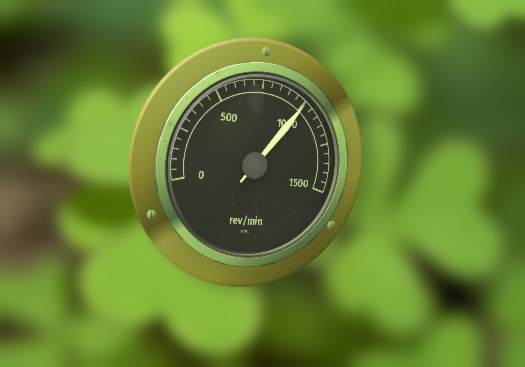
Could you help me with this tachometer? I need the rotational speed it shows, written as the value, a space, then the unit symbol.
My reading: 1000 rpm
